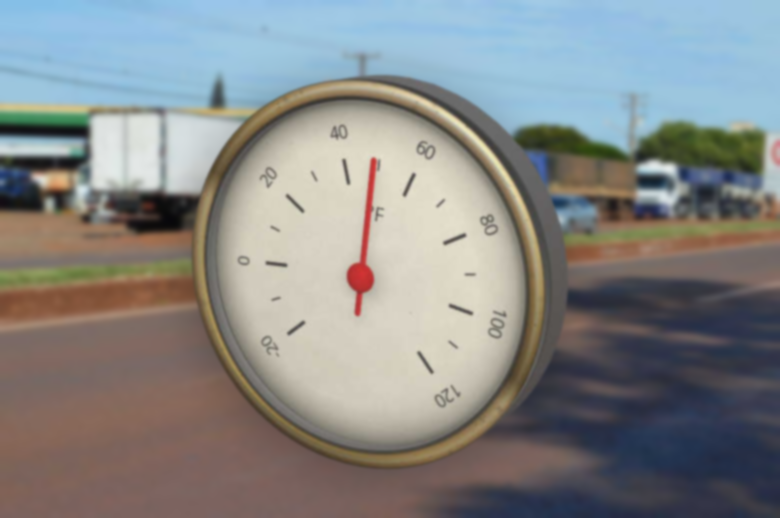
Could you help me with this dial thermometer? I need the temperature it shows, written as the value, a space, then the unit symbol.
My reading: 50 °F
